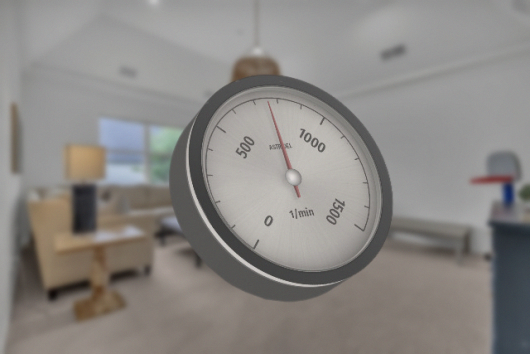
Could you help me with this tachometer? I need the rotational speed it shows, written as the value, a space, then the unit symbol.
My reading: 750 rpm
